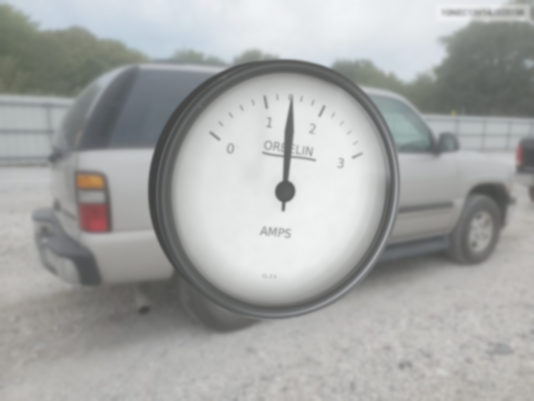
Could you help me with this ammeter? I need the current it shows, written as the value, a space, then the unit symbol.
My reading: 1.4 A
